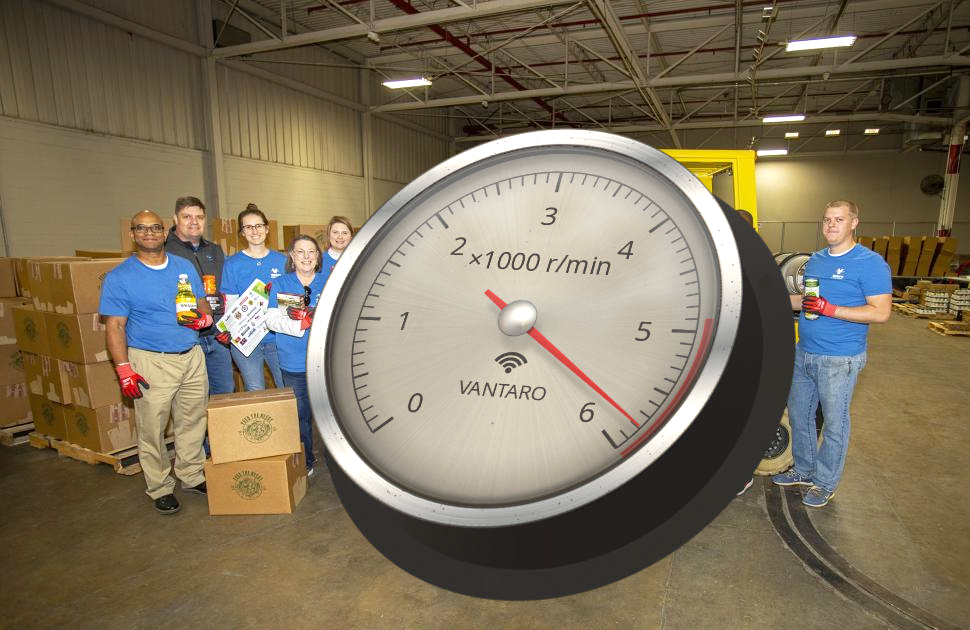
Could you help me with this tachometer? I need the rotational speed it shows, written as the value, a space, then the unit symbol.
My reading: 5800 rpm
